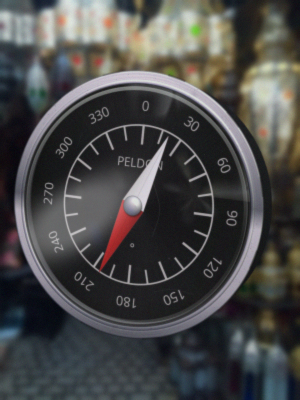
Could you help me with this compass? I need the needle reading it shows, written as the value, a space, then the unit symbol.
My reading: 202.5 °
